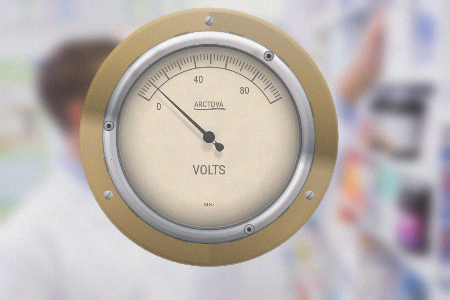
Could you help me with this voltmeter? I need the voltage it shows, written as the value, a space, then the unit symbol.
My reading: 10 V
